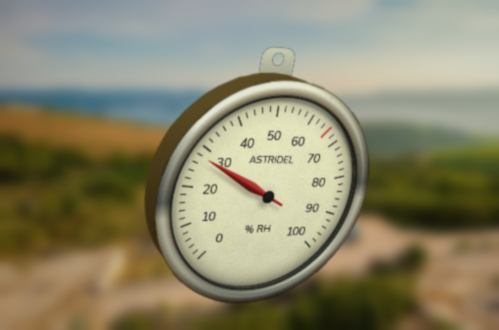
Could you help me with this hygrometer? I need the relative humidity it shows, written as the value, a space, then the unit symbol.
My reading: 28 %
